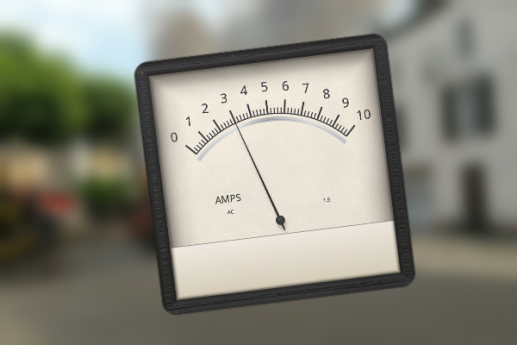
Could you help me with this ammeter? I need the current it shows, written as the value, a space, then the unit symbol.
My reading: 3 A
